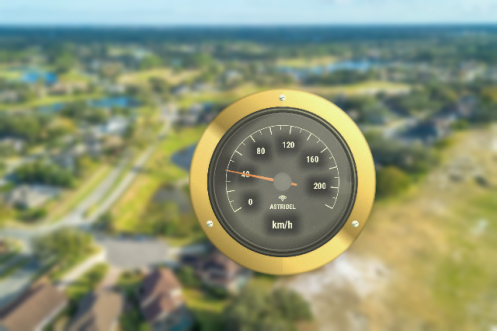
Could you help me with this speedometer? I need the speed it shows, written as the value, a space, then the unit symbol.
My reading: 40 km/h
